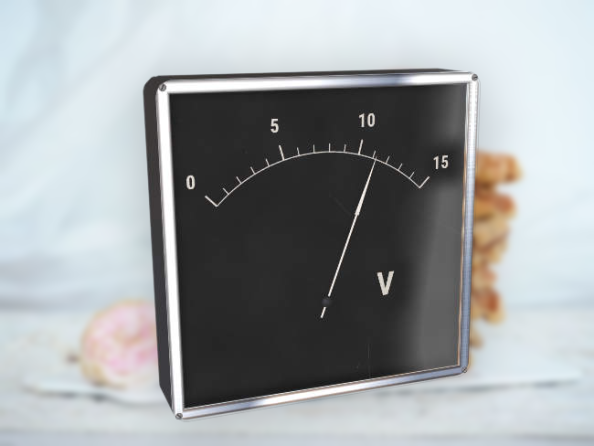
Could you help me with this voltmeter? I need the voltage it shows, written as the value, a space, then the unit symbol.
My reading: 11 V
